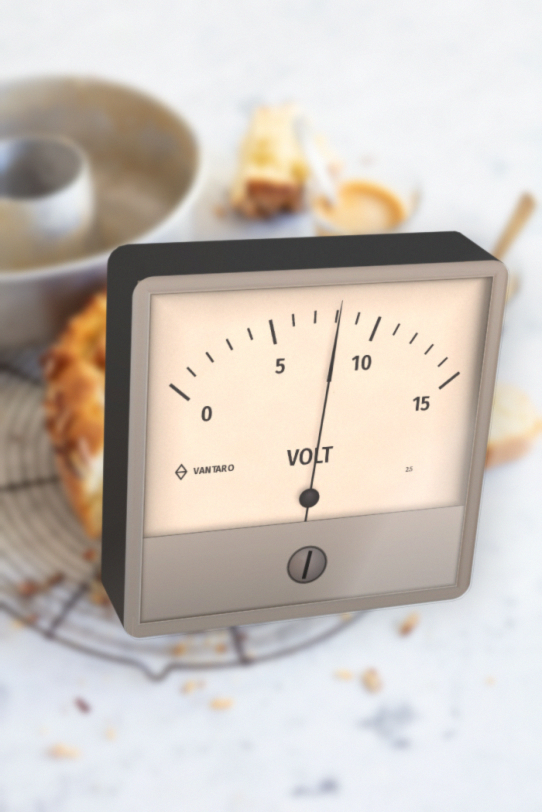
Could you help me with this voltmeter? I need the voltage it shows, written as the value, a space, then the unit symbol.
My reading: 8 V
